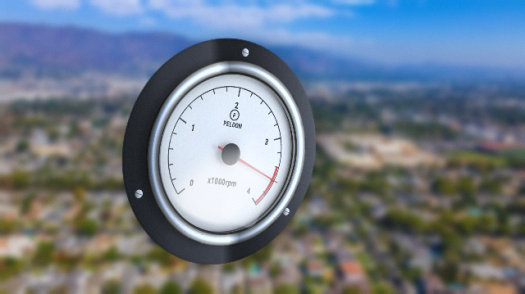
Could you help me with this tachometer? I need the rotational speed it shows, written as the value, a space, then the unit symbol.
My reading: 3600 rpm
